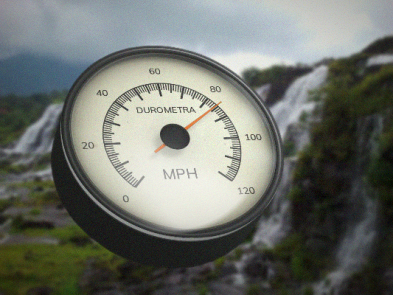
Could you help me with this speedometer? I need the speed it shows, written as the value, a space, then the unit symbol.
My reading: 85 mph
